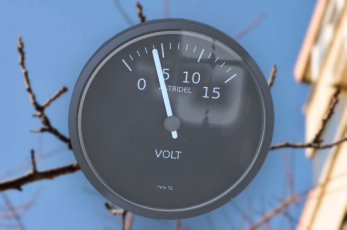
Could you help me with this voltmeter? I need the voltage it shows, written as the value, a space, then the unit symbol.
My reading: 4 V
